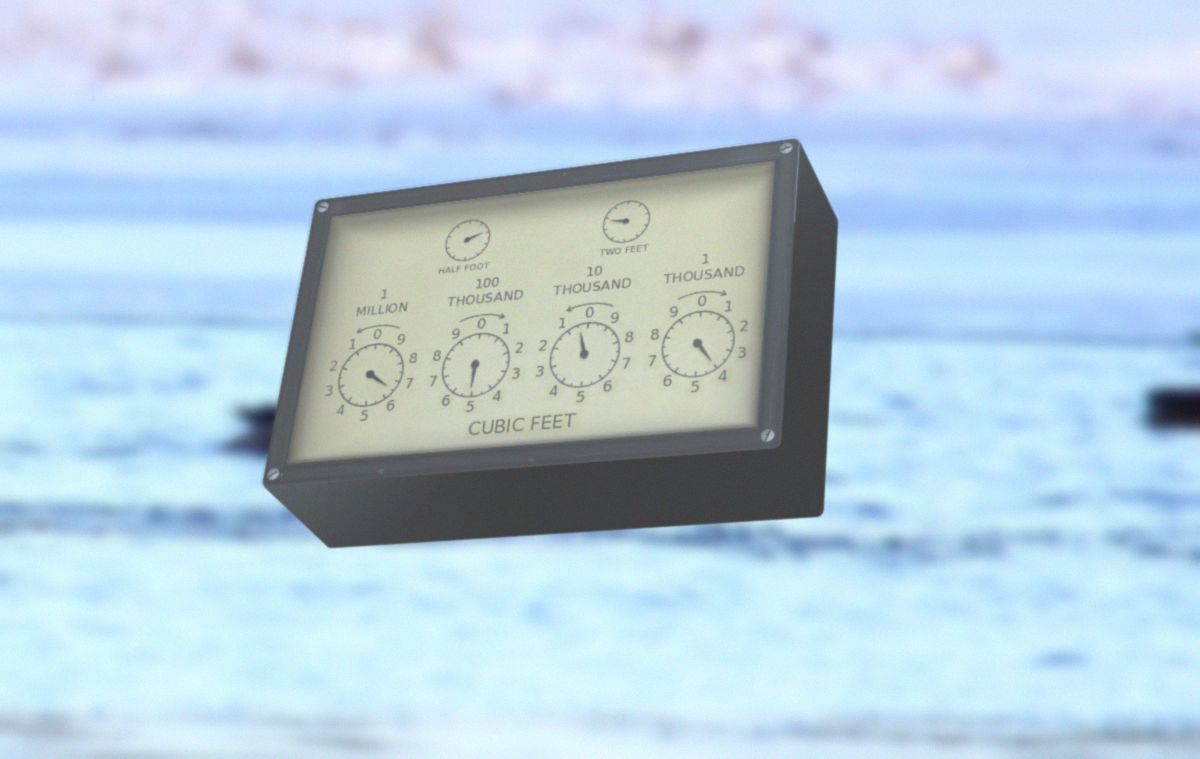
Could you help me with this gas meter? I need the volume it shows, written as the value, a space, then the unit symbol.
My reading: 650400 ft³
